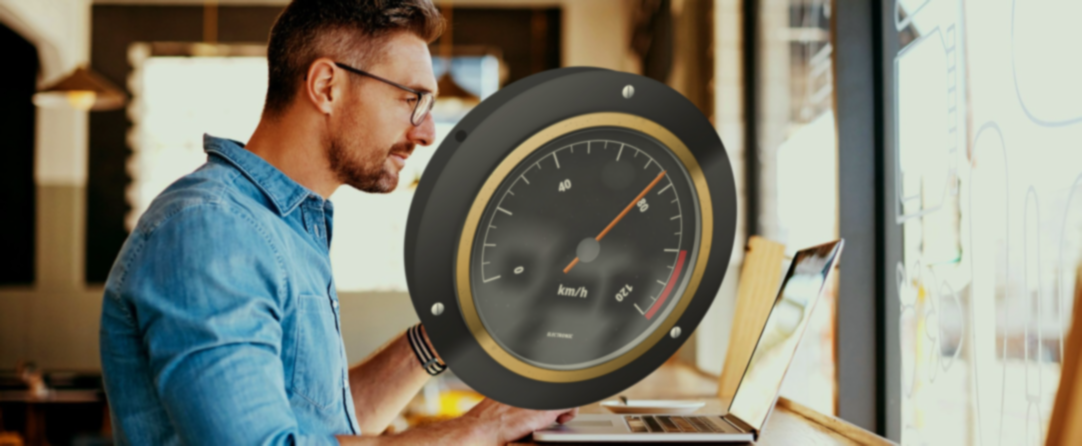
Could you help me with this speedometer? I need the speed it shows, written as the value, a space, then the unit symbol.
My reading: 75 km/h
